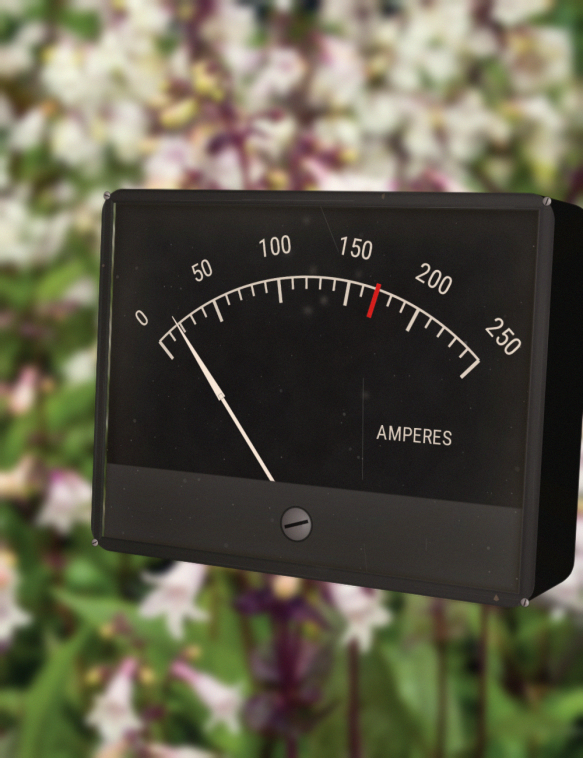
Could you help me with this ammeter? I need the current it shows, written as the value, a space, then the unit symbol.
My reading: 20 A
